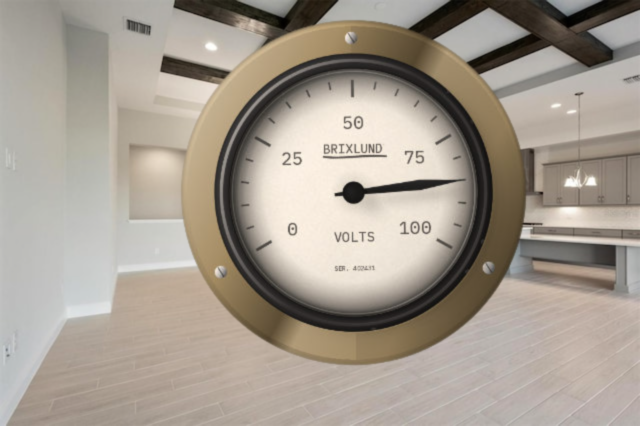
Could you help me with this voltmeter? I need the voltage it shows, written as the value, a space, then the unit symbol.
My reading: 85 V
